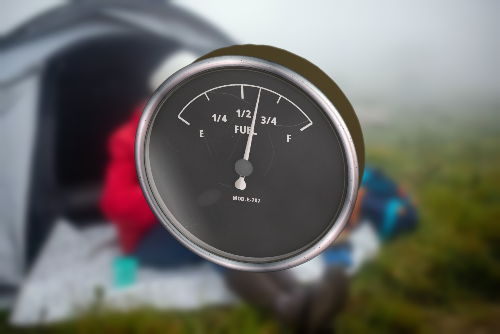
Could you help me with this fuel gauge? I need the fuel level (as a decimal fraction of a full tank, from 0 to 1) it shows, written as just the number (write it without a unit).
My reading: 0.625
